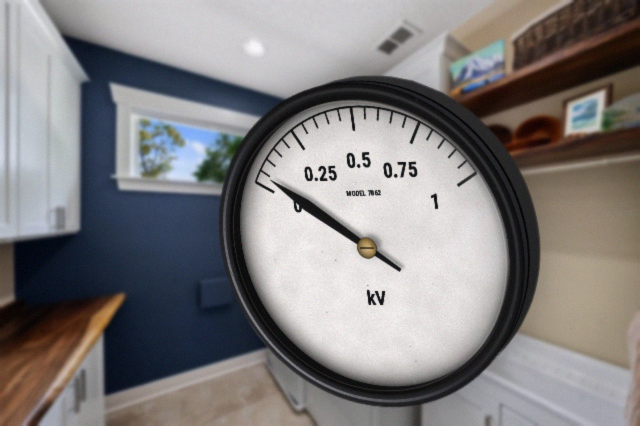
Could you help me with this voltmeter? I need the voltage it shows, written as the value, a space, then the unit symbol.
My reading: 0.05 kV
